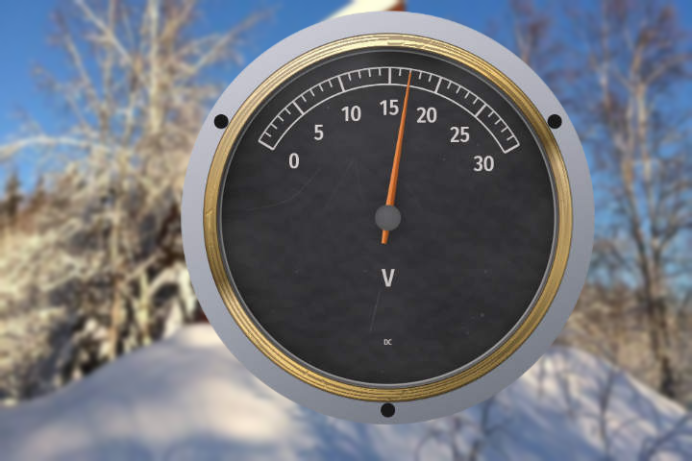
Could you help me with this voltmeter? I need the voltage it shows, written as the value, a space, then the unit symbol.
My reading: 17 V
